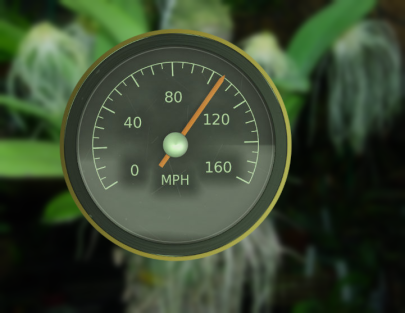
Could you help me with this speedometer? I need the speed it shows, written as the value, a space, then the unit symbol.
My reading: 105 mph
